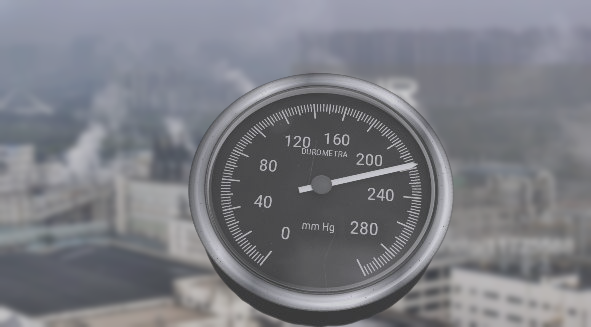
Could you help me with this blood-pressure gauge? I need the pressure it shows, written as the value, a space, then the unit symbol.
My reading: 220 mmHg
